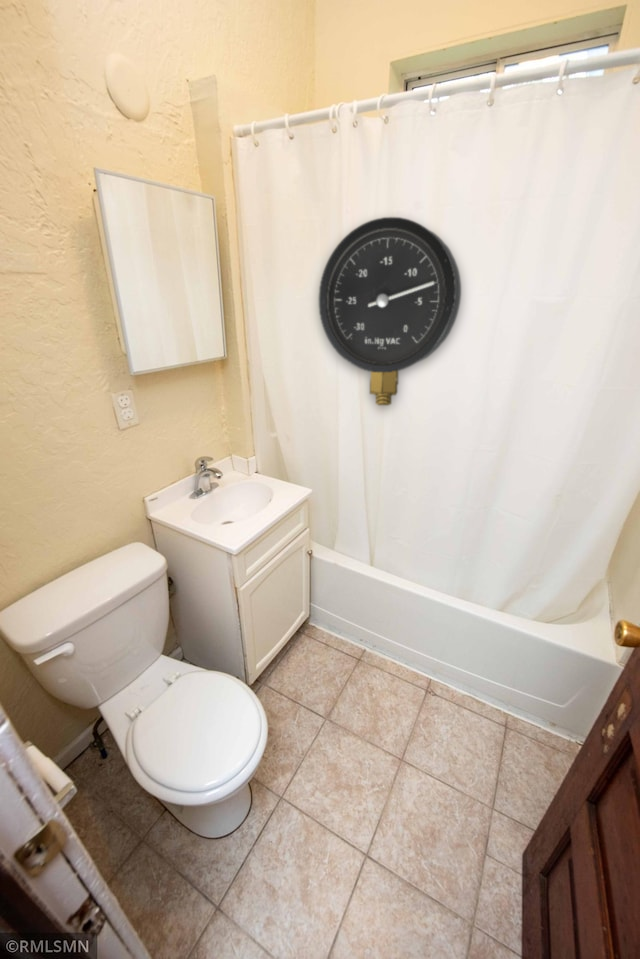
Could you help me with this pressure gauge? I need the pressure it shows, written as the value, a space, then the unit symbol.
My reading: -7 inHg
